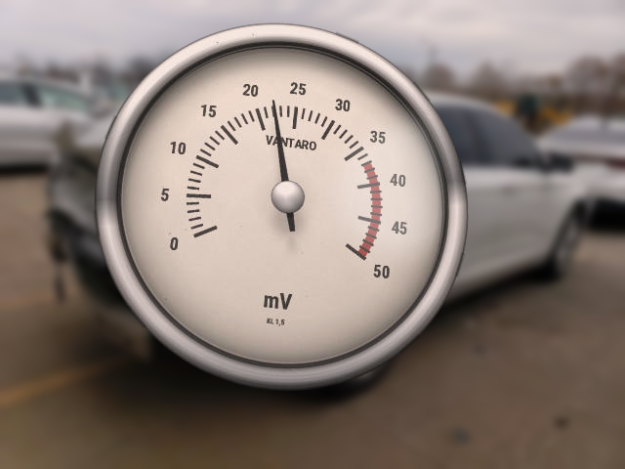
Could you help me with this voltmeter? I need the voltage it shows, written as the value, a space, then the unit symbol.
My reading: 22 mV
